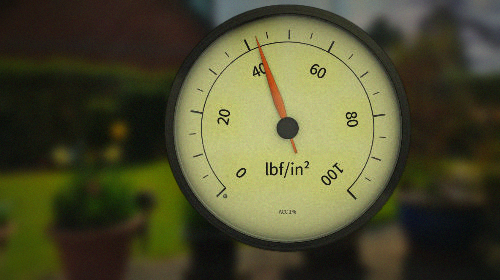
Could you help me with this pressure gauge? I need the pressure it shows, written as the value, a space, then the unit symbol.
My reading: 42.5 psi
